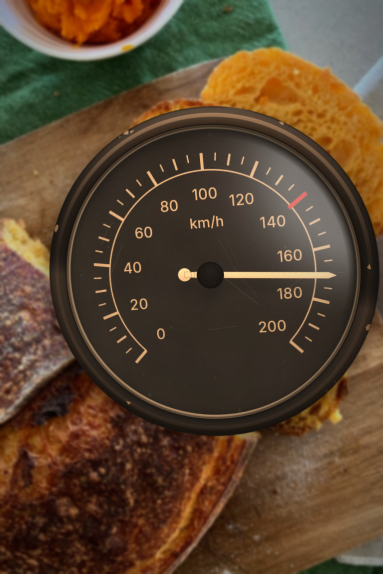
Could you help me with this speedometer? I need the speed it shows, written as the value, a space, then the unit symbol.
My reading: 170 km/h
